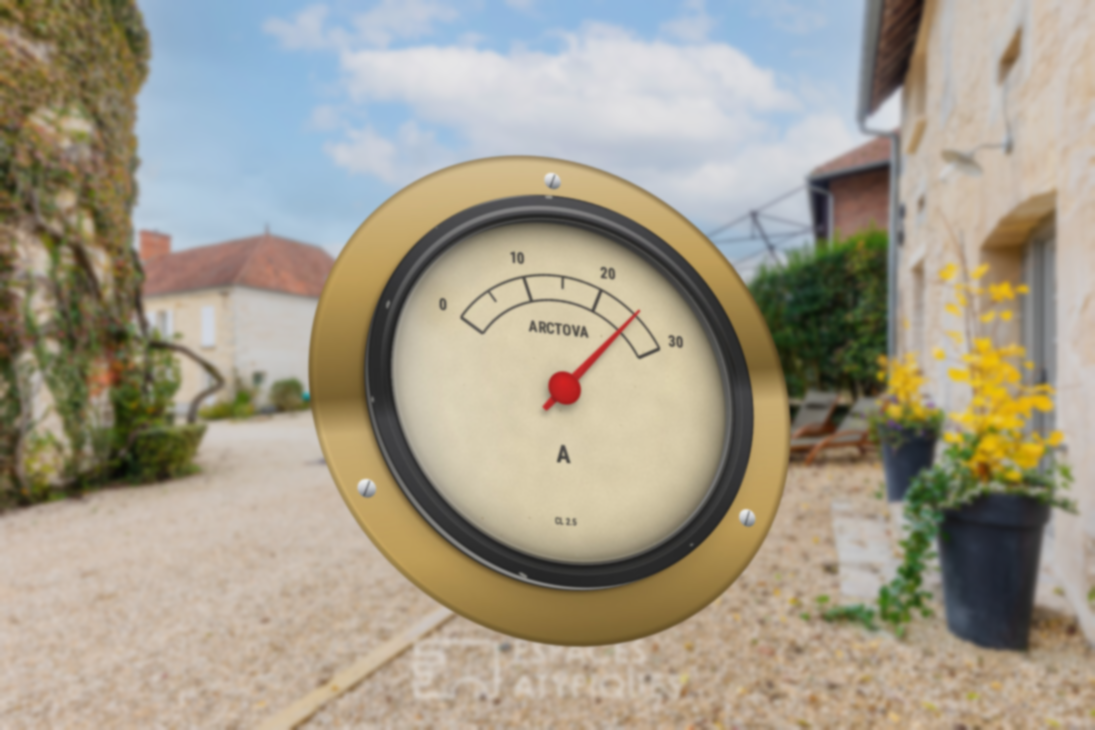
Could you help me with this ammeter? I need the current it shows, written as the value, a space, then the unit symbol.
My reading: 25 A
